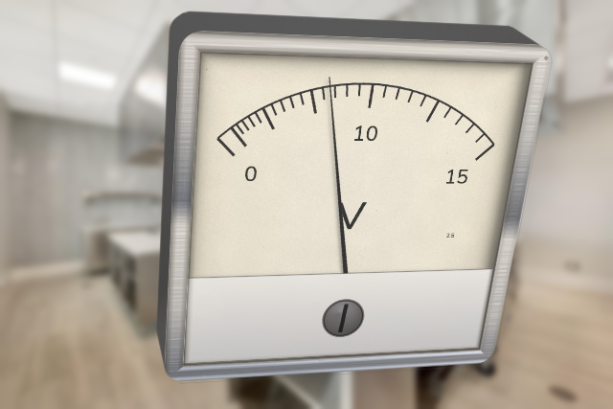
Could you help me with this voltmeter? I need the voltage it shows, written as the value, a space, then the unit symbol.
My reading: 8.25 V
